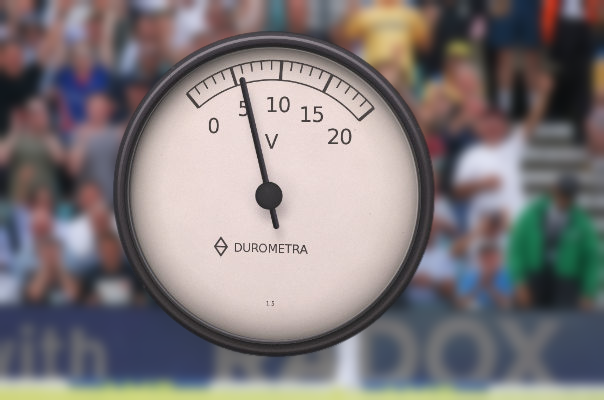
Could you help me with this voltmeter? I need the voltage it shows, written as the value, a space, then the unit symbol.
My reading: 6 V
